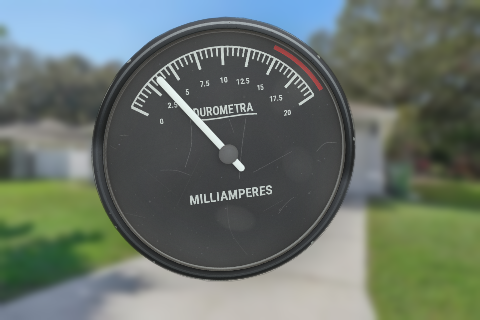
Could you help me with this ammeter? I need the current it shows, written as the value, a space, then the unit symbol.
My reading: 3.5 mA
